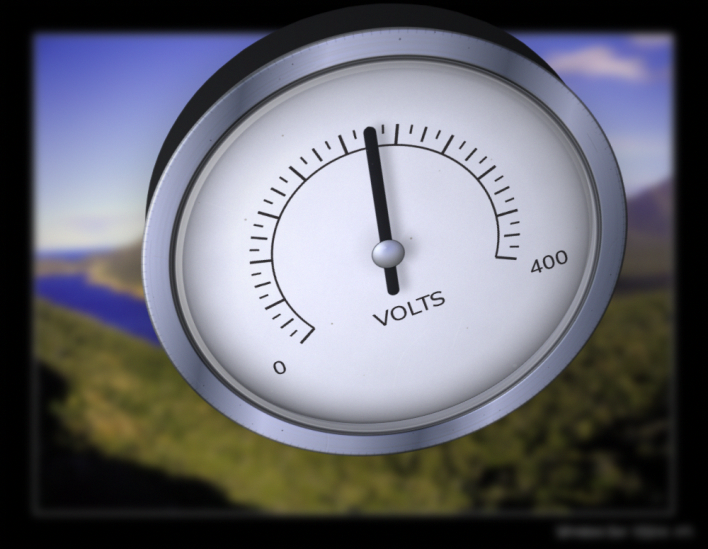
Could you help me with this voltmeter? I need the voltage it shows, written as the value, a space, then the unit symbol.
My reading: 220 V
